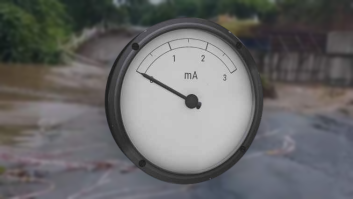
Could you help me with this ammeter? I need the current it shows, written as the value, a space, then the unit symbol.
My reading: 0 mA
